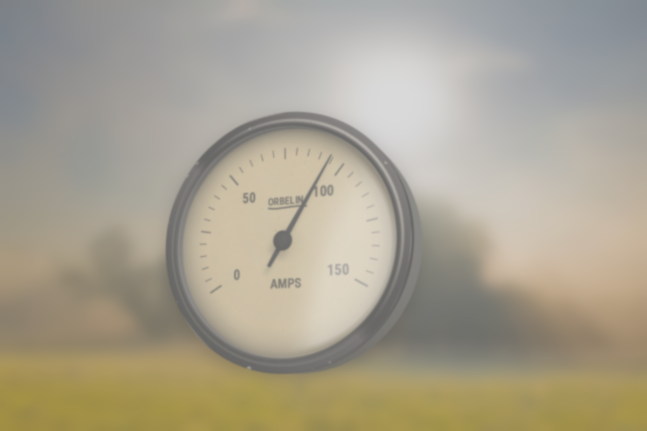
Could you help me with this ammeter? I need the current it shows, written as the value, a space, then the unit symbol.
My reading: 95 A
